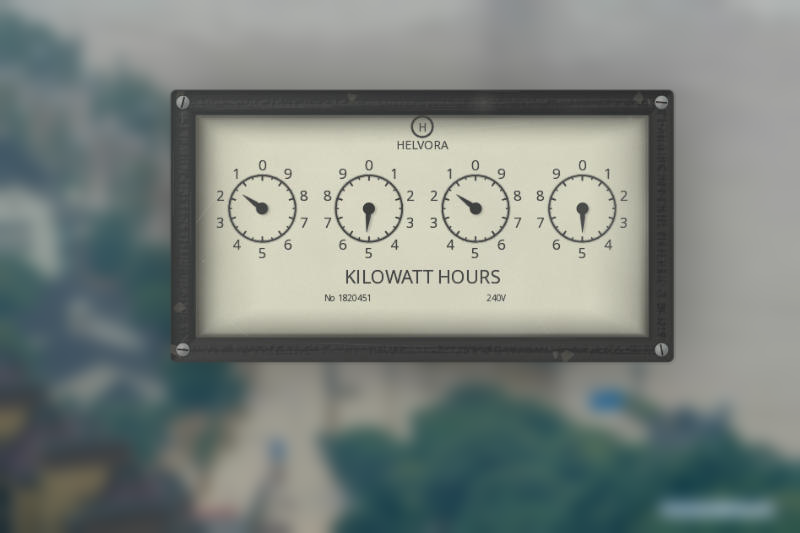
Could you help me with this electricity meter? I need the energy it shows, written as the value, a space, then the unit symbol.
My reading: 1515 kWh
